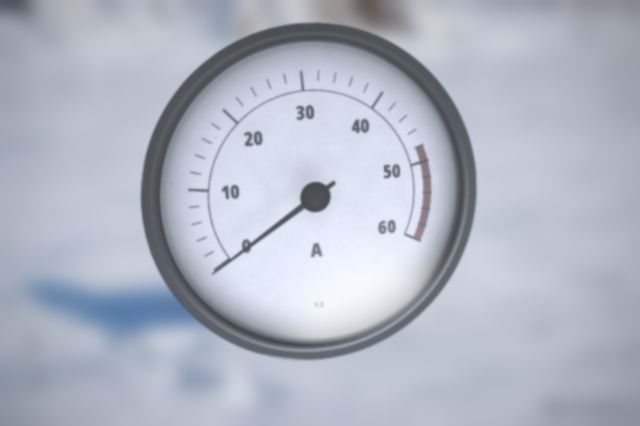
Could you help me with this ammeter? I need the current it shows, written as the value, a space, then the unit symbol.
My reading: 0 A
